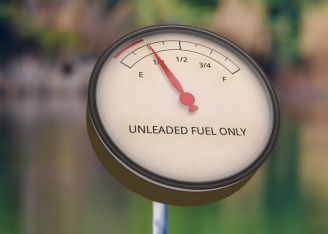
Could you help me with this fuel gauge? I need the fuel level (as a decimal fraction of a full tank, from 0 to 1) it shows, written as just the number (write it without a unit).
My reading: 0.25
